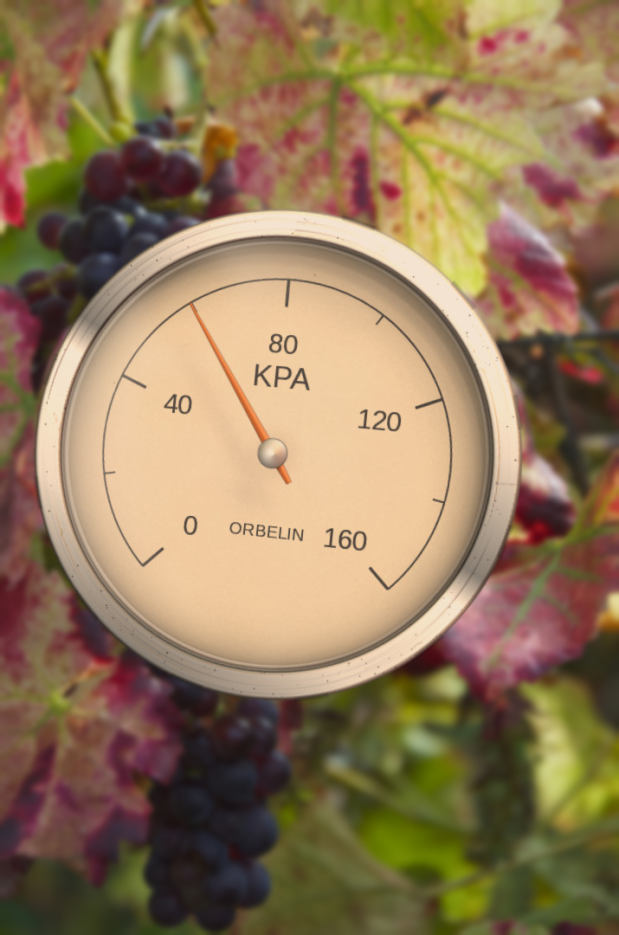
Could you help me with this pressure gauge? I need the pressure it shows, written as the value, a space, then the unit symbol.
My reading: 60 kPa
